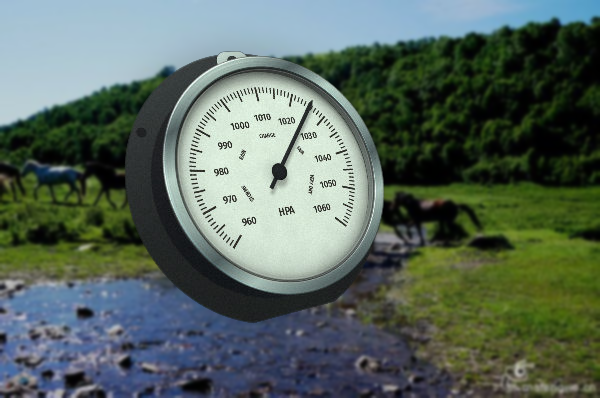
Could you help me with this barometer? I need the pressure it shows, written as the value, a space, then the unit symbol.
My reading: 1025 hPa
